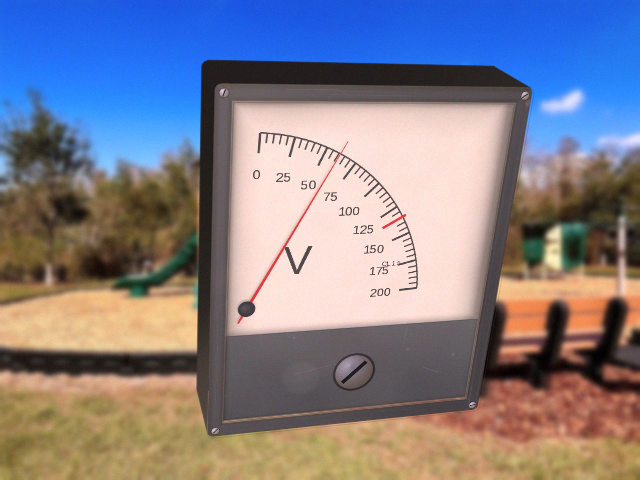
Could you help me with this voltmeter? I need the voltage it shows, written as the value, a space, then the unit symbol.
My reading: 60 V
